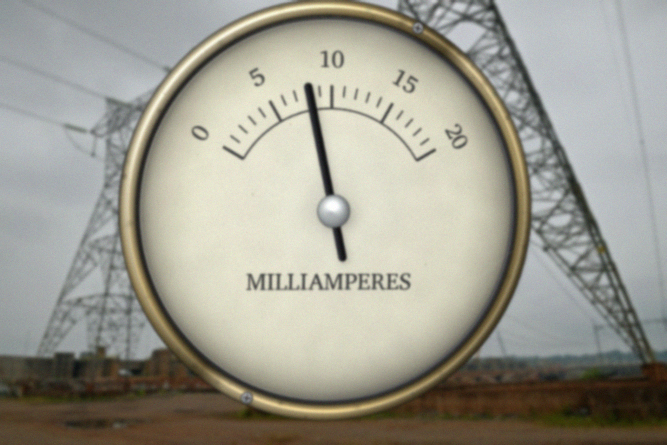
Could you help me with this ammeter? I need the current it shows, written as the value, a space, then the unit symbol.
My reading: 8 mA
